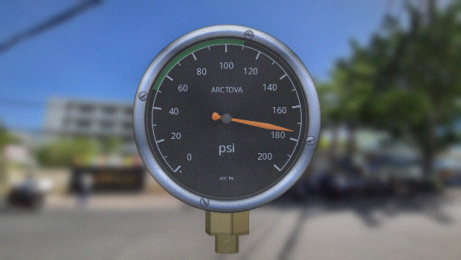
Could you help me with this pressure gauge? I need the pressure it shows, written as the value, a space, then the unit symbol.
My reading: 175 psi
